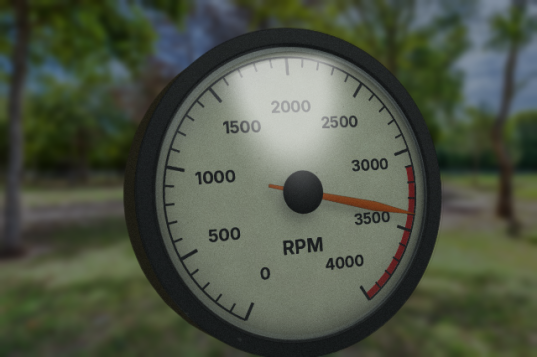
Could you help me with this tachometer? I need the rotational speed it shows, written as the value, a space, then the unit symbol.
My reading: 3400 rpm
